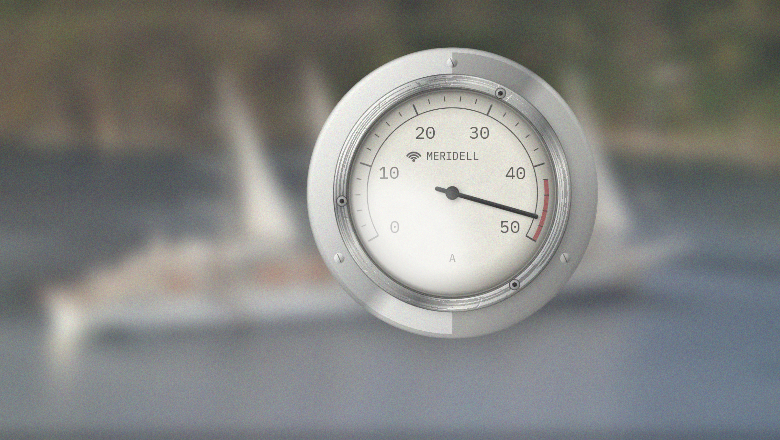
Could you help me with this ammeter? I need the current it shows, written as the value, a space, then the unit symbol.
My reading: 47 A
